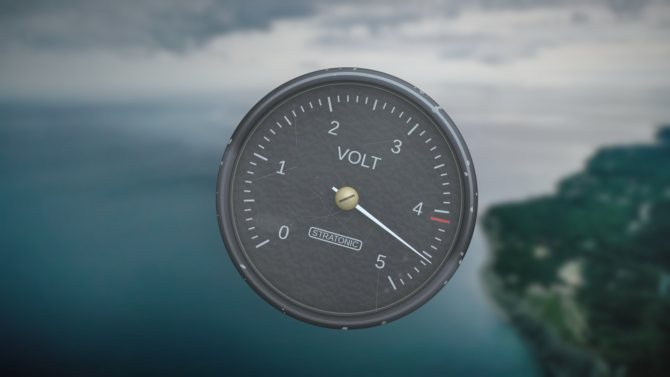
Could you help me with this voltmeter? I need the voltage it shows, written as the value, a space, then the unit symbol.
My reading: 4.55 V
